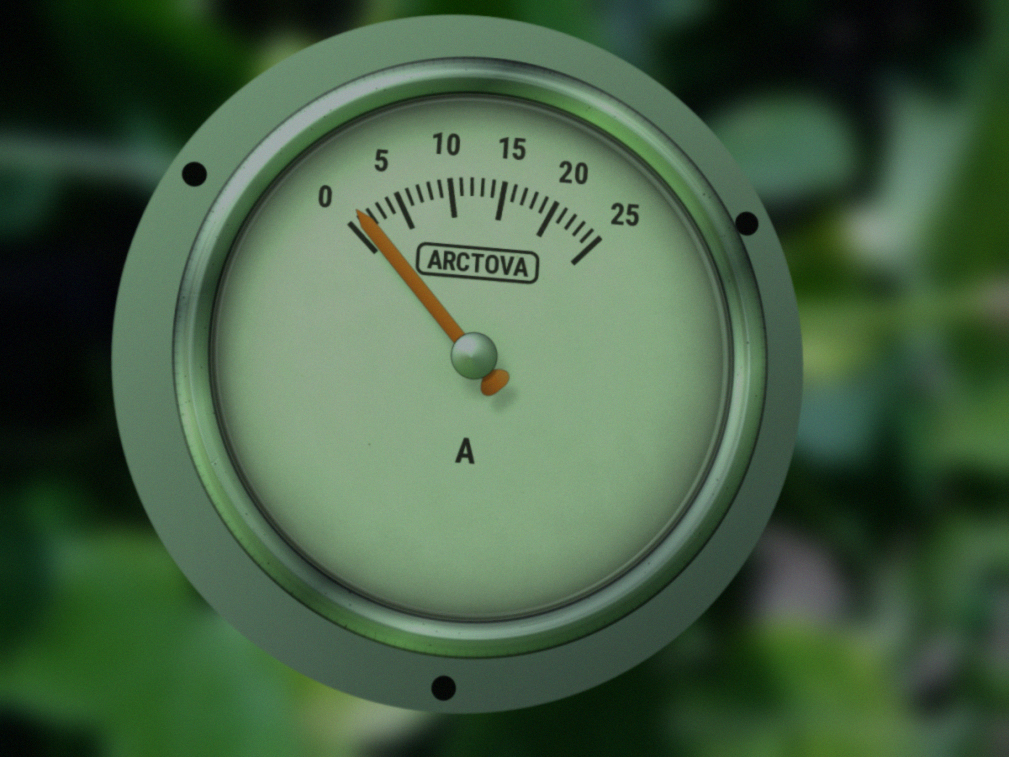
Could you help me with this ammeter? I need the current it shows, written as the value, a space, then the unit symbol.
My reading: 1 A
